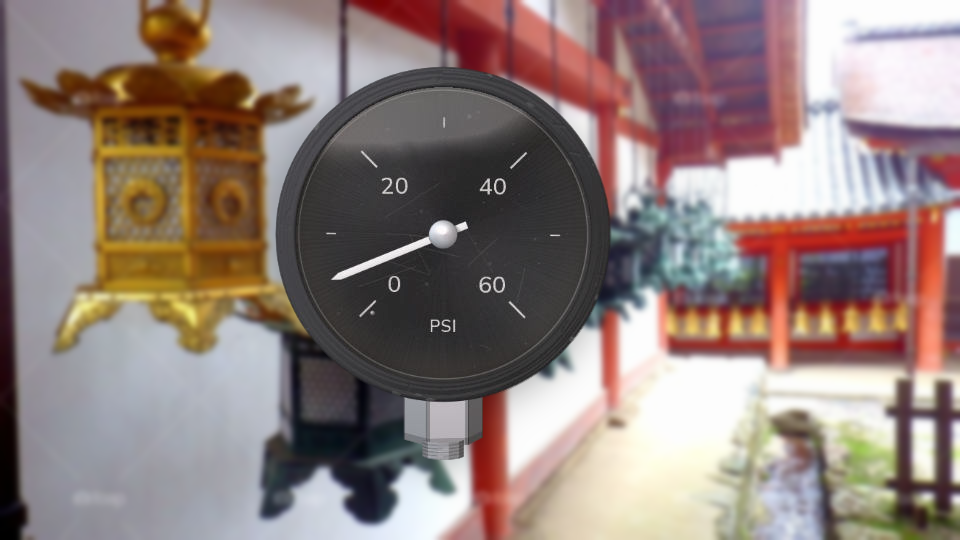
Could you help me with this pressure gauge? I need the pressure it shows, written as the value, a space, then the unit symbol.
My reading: 5 psi
